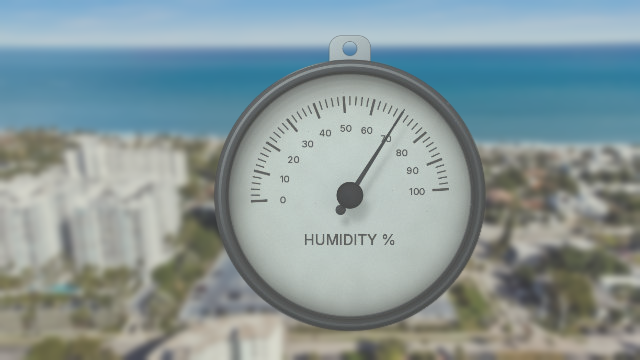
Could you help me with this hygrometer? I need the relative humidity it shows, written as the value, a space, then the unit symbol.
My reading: 70 %
